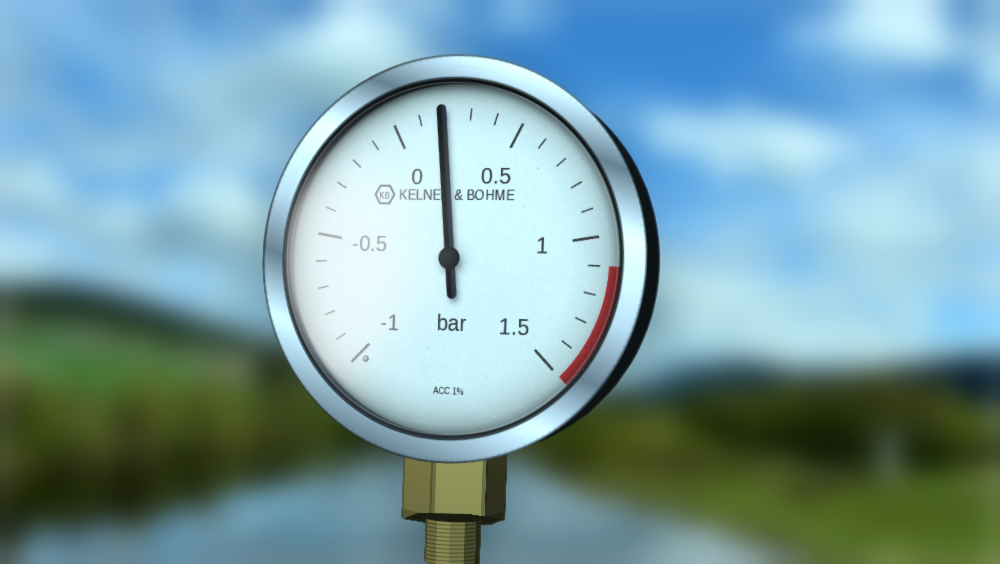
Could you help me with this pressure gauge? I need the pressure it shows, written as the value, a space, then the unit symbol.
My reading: 0.2 bar
